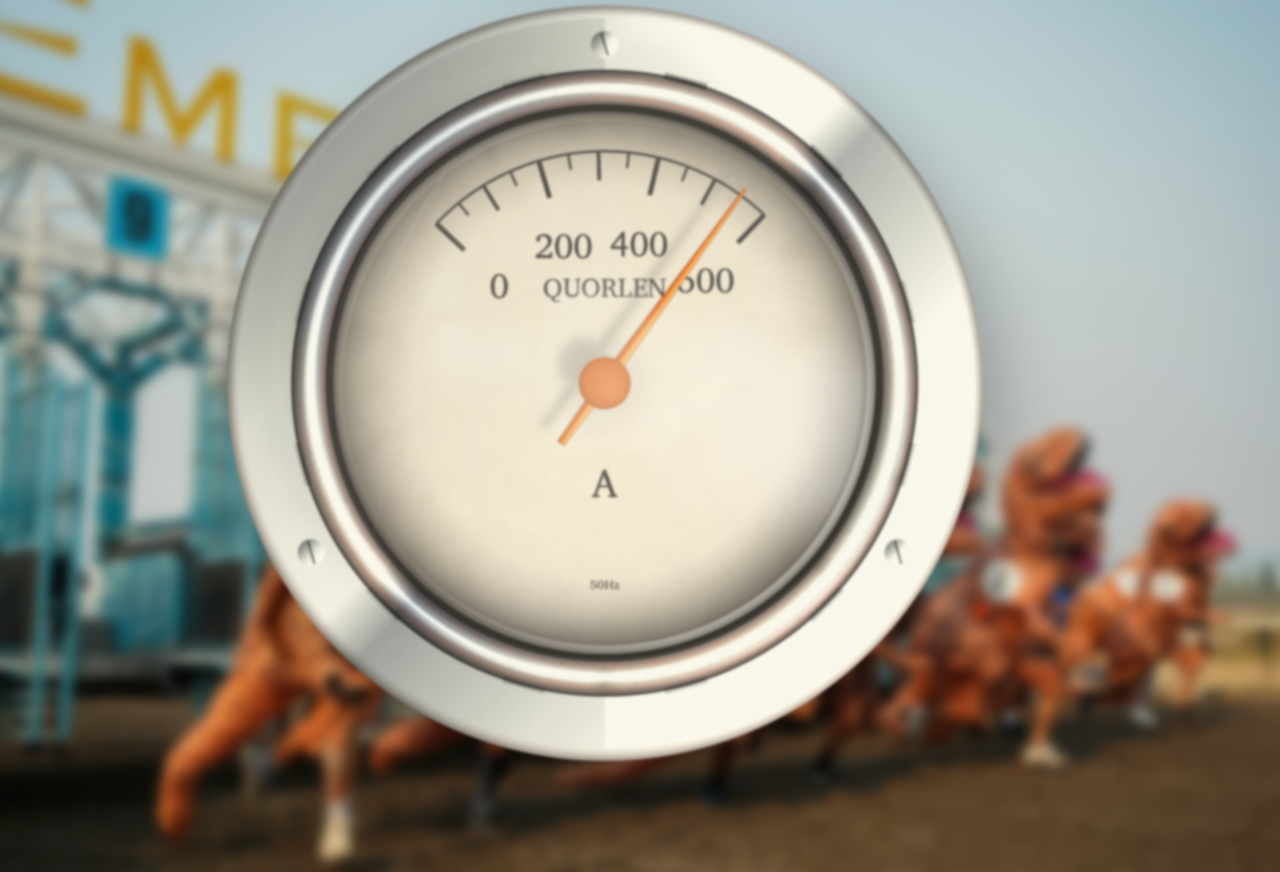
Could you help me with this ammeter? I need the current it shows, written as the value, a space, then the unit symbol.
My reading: 550 A
